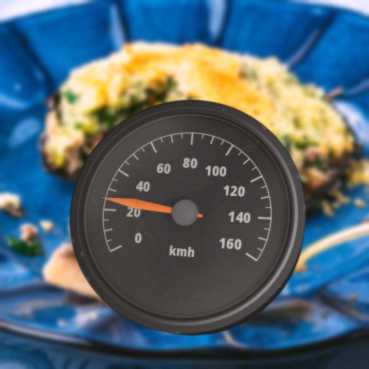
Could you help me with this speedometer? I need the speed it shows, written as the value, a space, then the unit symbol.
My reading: 25 km/h
